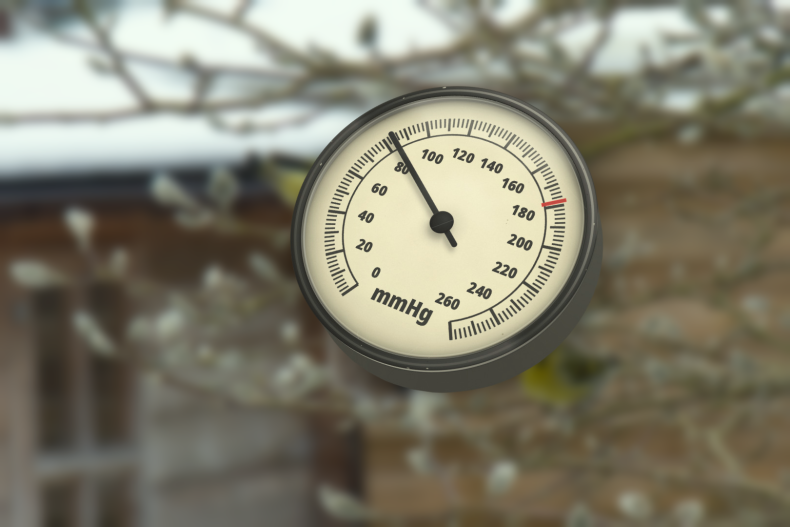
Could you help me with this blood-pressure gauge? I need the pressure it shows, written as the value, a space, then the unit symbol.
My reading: 84 mmHg
